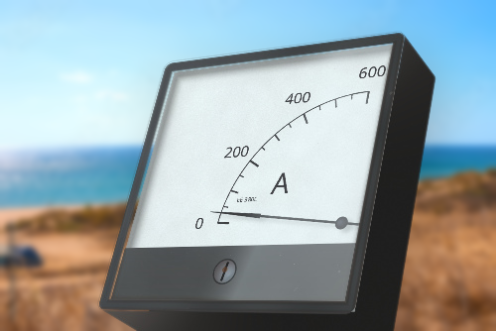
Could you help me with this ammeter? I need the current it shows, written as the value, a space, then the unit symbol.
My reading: 25 A
